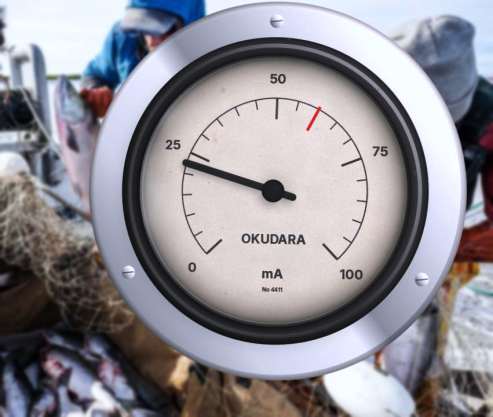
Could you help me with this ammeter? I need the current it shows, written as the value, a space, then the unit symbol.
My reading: 22.5 mA
